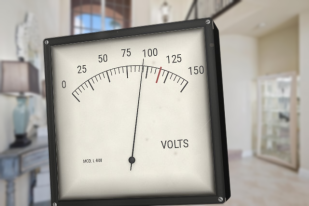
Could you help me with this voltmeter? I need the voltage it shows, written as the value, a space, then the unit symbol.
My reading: 95 V
